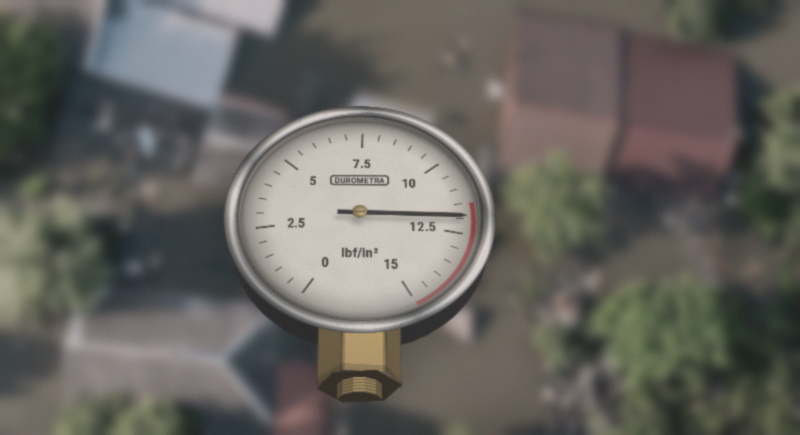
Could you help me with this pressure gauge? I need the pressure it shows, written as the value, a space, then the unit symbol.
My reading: 12 psi
